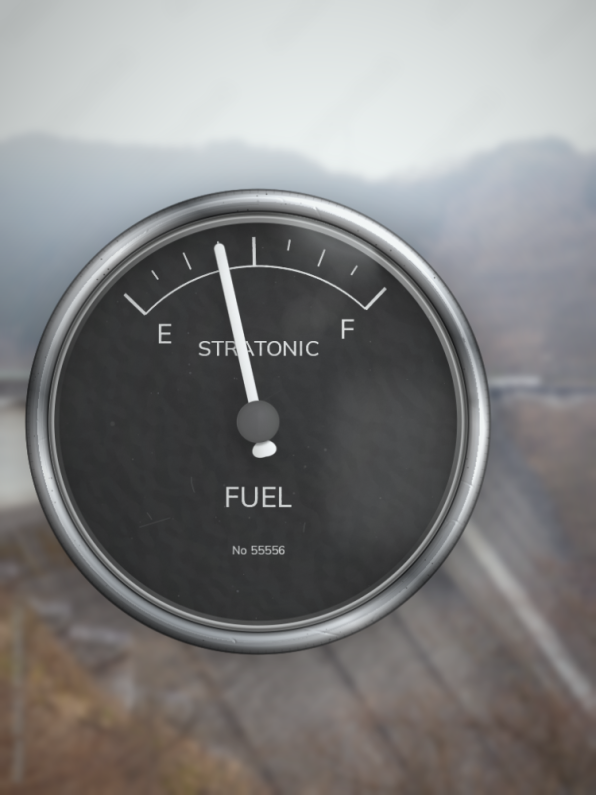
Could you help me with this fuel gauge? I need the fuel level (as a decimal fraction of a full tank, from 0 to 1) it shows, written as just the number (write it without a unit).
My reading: 0.375
